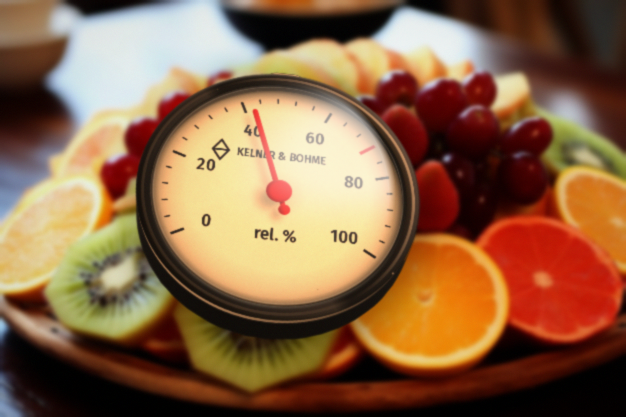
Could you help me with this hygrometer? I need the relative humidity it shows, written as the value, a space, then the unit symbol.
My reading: 42 %
